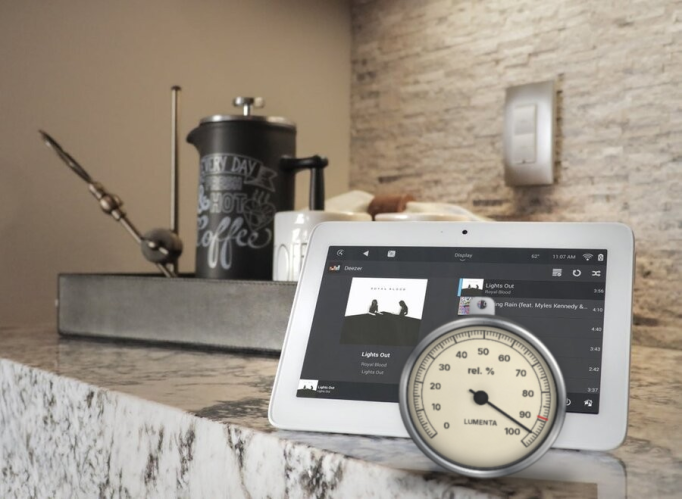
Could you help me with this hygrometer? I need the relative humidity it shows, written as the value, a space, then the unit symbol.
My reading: 95 %
